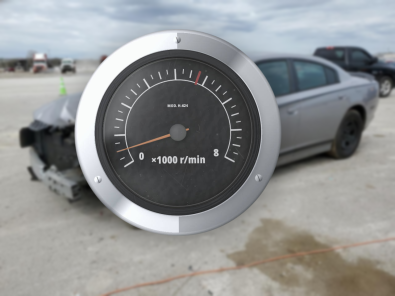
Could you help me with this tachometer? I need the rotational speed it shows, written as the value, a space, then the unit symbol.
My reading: 500 rpm
